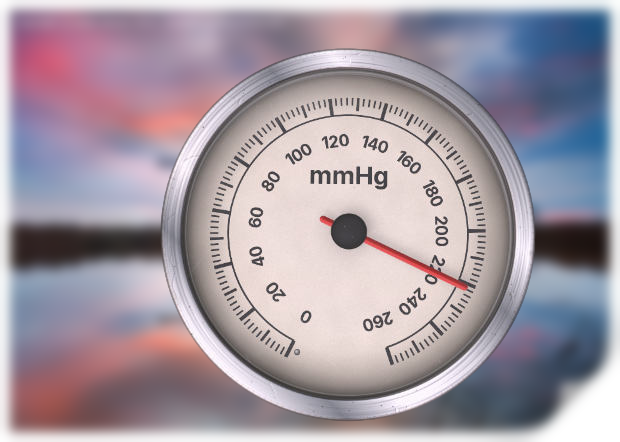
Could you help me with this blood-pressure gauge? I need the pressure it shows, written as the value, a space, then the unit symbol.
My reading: 222 mmHg
